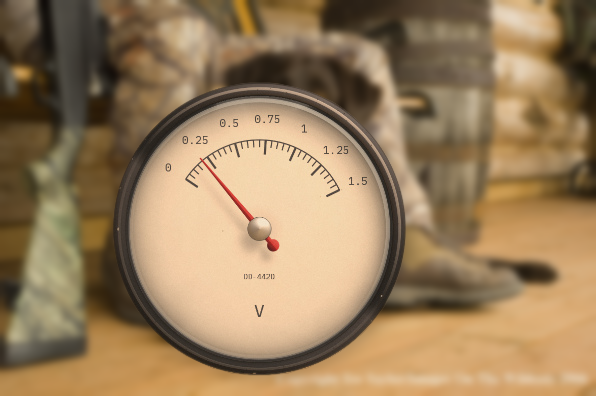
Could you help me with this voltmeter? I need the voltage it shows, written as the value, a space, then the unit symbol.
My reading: 0.2 V
